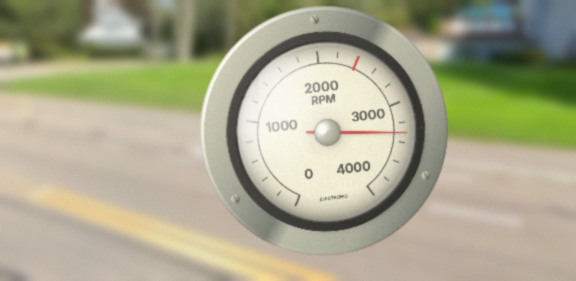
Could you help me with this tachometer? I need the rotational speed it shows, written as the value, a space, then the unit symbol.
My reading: 3300 rpm
